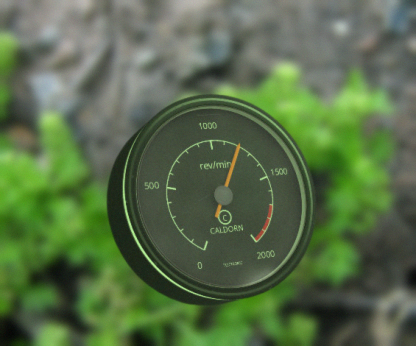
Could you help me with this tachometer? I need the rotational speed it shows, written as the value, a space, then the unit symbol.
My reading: 1200 rpm
